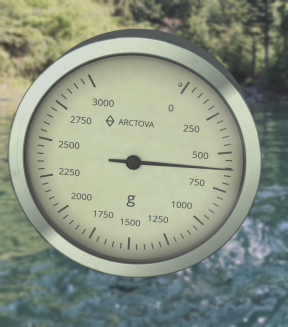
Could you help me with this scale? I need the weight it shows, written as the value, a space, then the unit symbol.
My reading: 600 g
